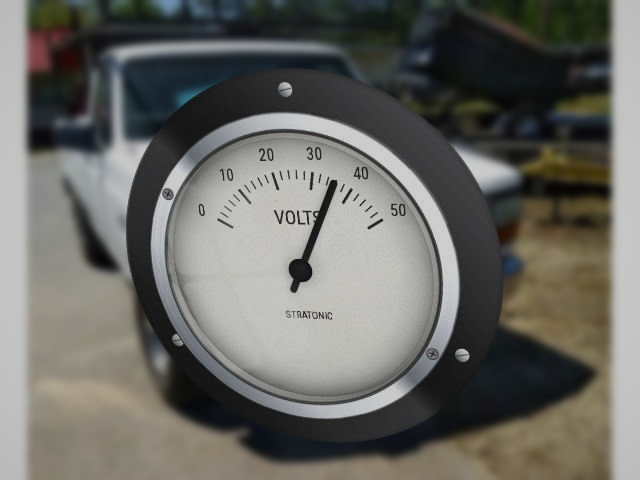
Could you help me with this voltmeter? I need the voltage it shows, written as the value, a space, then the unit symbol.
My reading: 36 V
